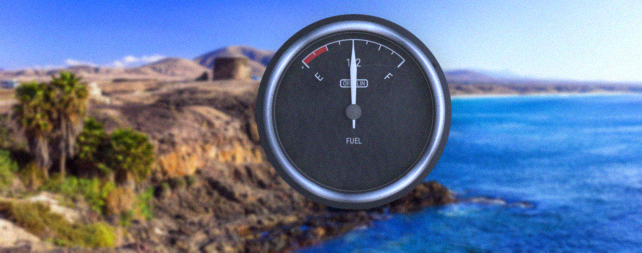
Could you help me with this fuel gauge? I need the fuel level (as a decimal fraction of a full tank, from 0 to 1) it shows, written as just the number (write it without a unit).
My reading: 0.5
